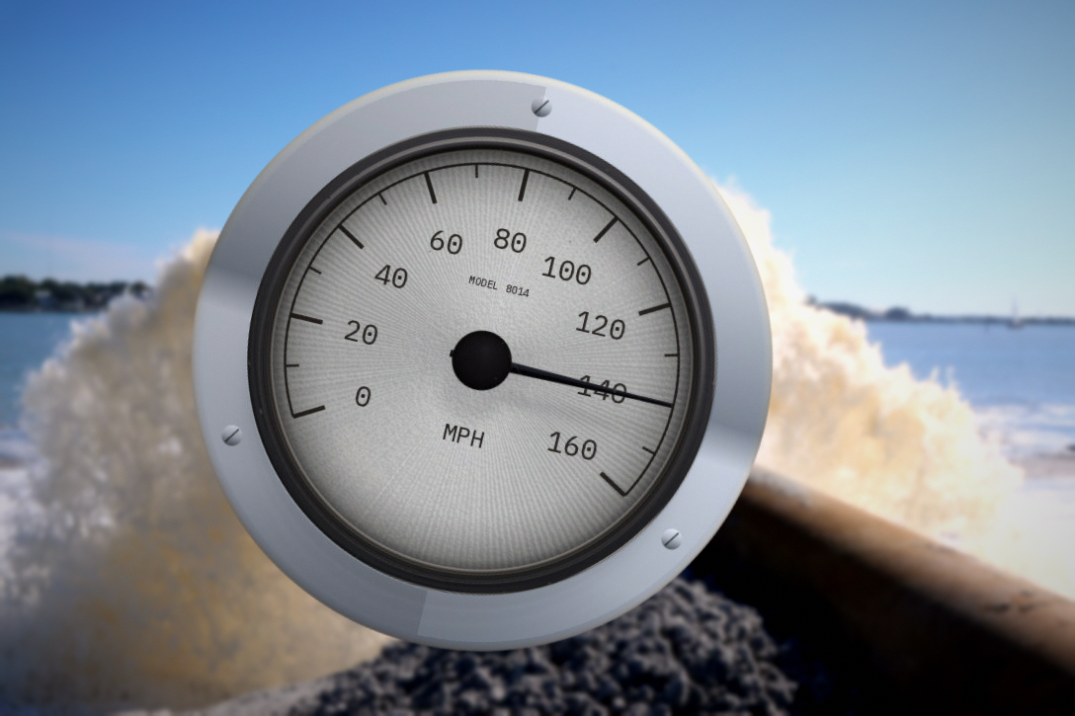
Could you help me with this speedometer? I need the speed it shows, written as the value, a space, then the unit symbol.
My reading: 140 mph
